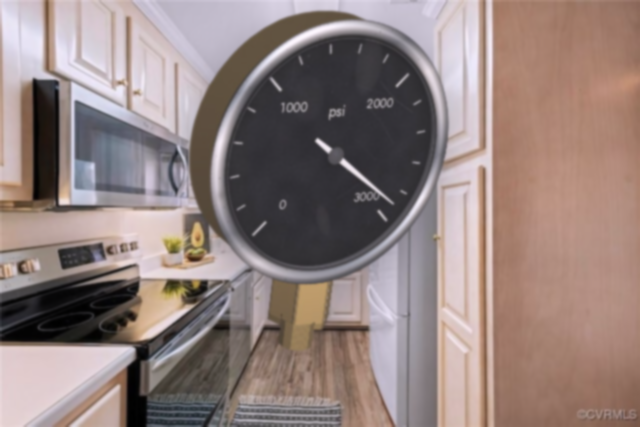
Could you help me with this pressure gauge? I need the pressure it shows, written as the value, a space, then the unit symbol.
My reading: 2900 psi
